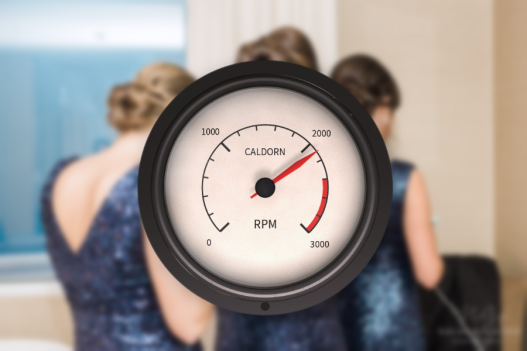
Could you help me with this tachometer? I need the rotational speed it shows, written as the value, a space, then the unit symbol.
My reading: 2100 rpm
